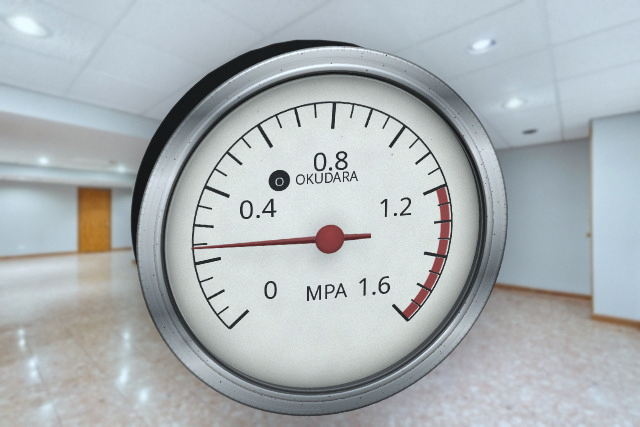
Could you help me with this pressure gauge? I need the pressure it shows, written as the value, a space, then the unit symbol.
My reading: 0.25 MPa
